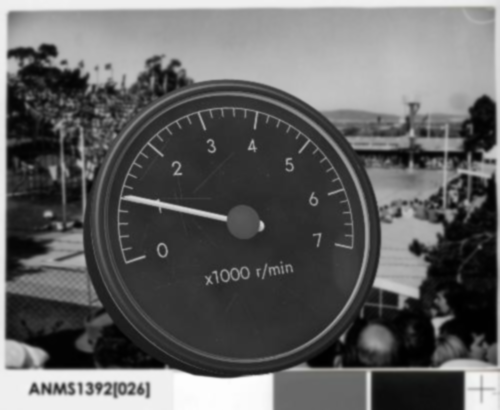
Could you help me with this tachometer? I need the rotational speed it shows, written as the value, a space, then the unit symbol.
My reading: 1000 rpm
